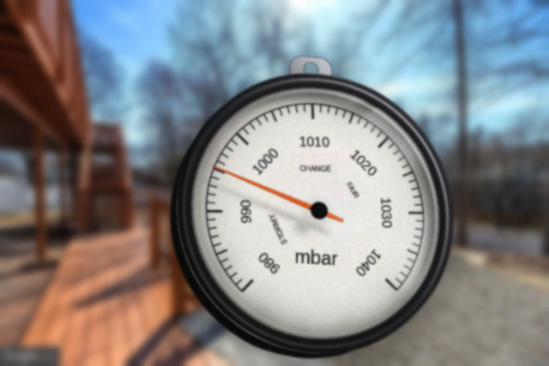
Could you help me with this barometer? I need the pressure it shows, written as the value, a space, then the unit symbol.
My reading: 995 mbar
